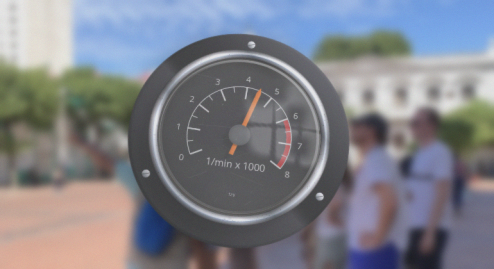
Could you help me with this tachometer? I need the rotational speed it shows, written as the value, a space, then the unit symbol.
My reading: 4500 rpm
